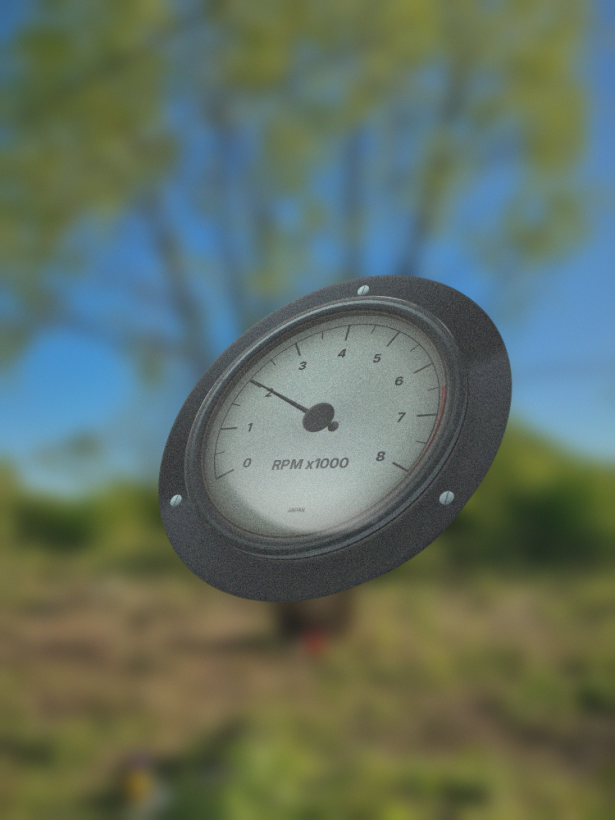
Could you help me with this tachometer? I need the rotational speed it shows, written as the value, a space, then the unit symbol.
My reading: 2000 rpm
